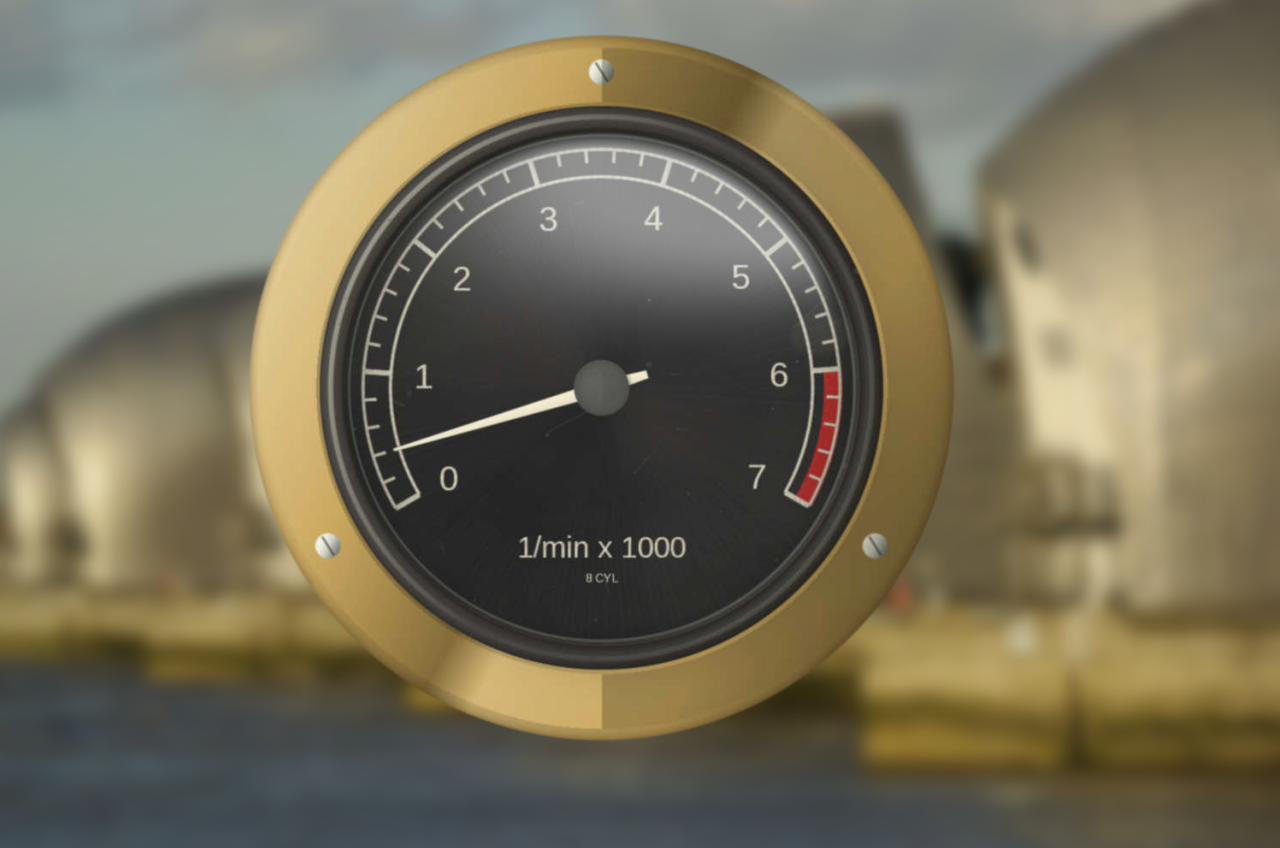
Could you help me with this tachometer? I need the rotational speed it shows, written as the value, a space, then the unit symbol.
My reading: 400 rpm
